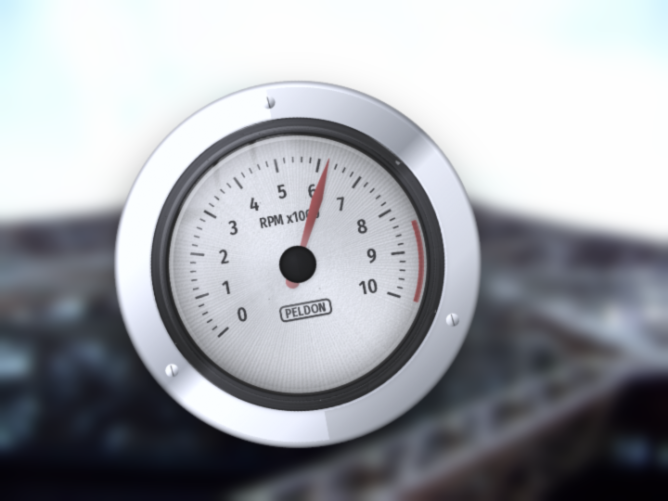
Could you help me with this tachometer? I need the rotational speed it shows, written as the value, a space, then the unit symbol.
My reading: 6200 rpm
